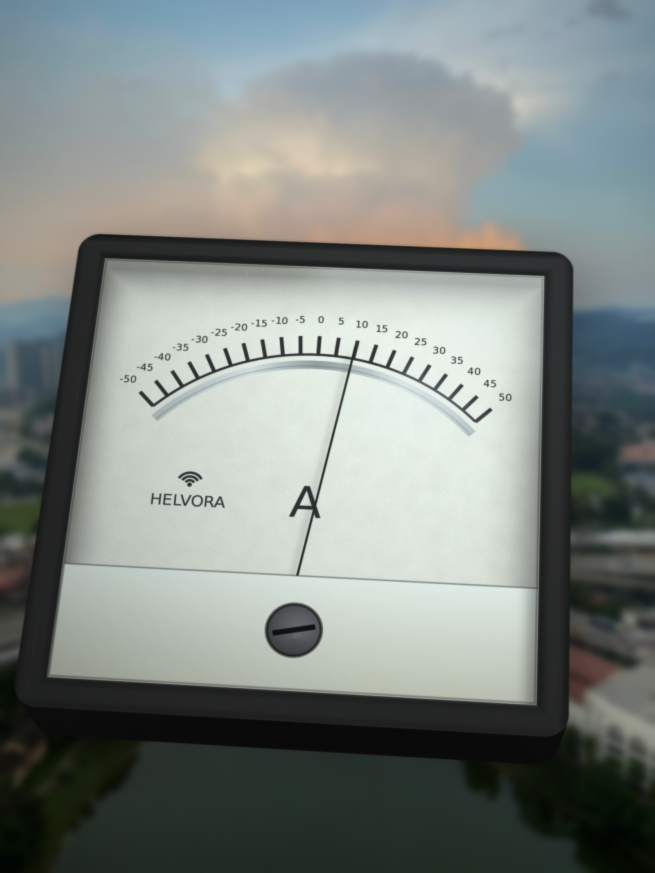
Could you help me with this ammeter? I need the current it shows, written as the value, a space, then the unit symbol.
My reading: 10 A
